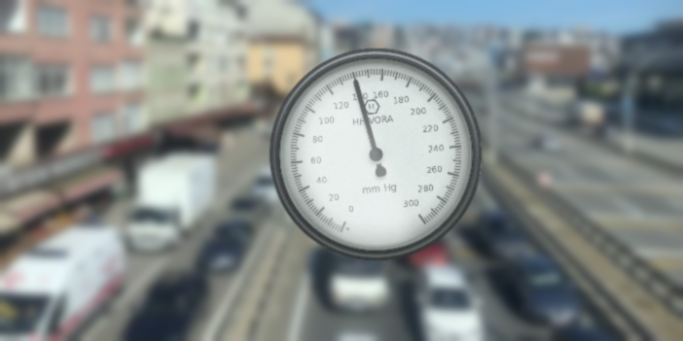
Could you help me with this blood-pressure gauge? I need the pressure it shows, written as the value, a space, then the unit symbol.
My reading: 140 mmHg
